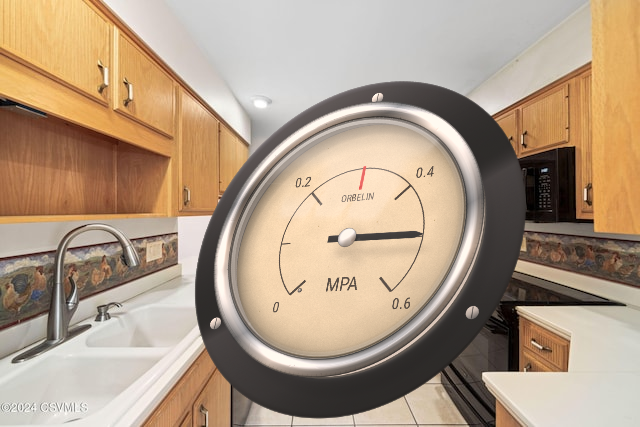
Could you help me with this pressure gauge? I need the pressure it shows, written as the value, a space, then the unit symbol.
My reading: 0.5 MPa
